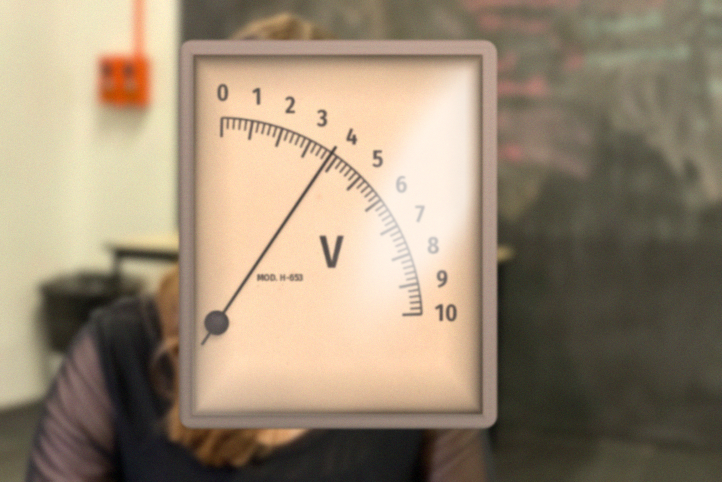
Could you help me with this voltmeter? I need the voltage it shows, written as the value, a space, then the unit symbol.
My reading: 3.8 V
